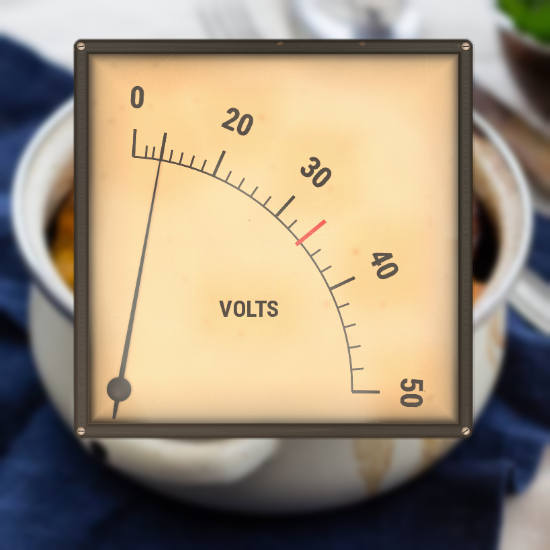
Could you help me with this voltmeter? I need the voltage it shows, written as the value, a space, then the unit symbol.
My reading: 10 V
